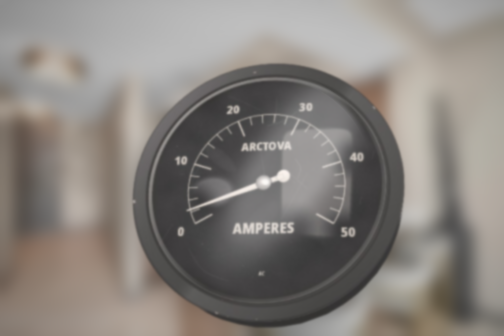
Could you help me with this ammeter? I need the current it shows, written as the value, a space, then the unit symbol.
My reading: 2 A
